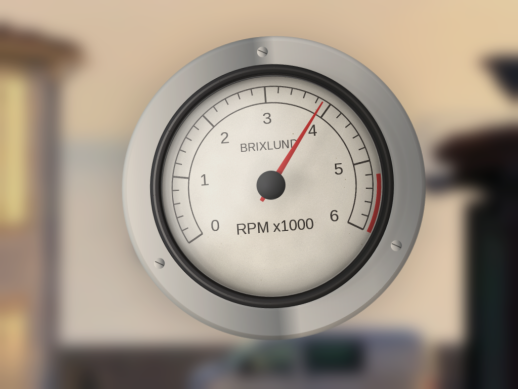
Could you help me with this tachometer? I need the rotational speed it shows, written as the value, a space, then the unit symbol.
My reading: 3900 rpm
